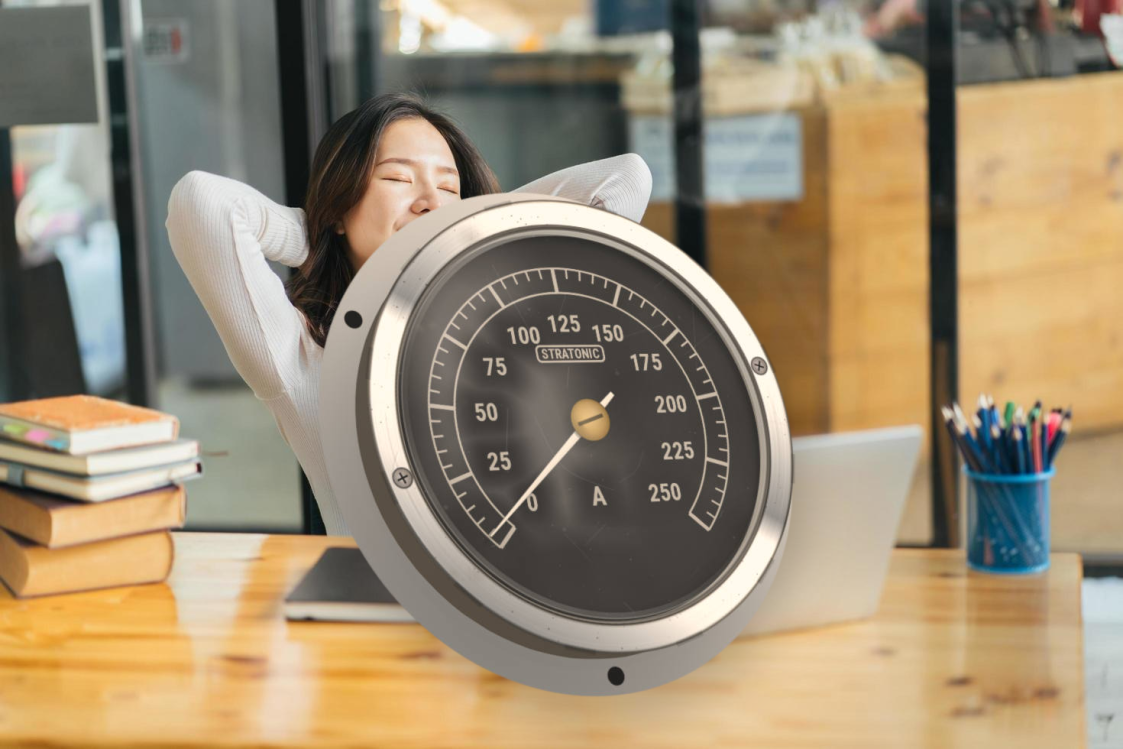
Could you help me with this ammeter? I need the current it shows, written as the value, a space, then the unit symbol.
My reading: 5 A
